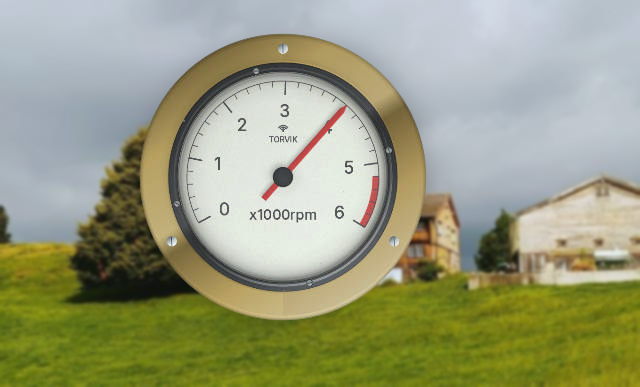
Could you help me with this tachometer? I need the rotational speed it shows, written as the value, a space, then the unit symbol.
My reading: 4000 rpm
